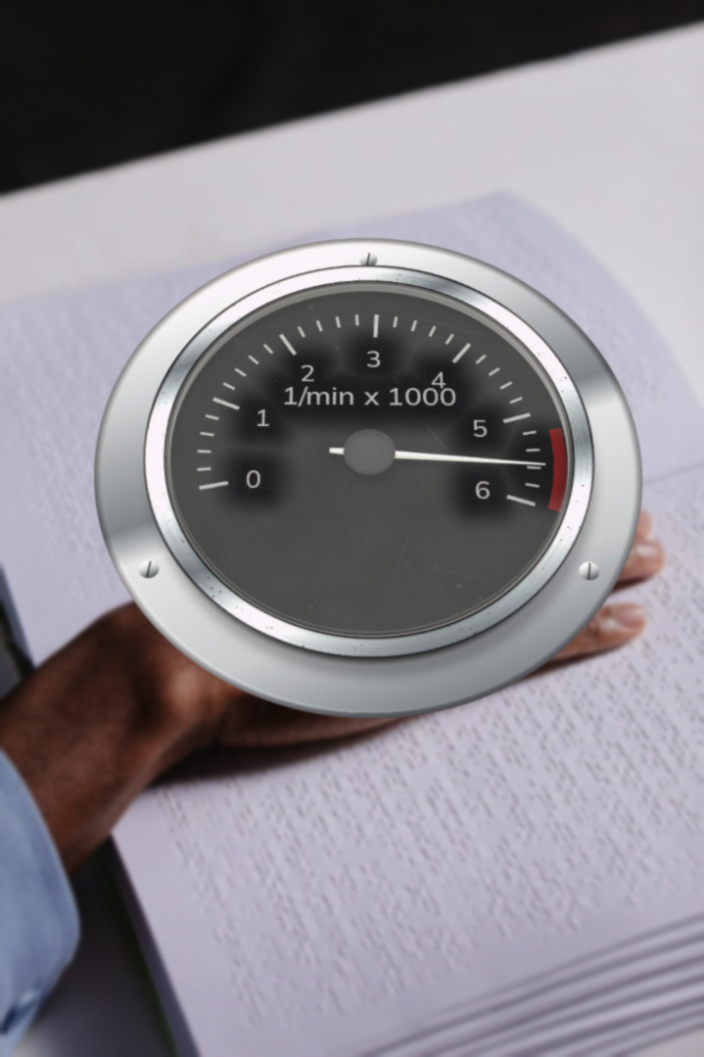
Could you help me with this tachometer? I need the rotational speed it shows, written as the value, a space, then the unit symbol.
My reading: 5600 rpm
